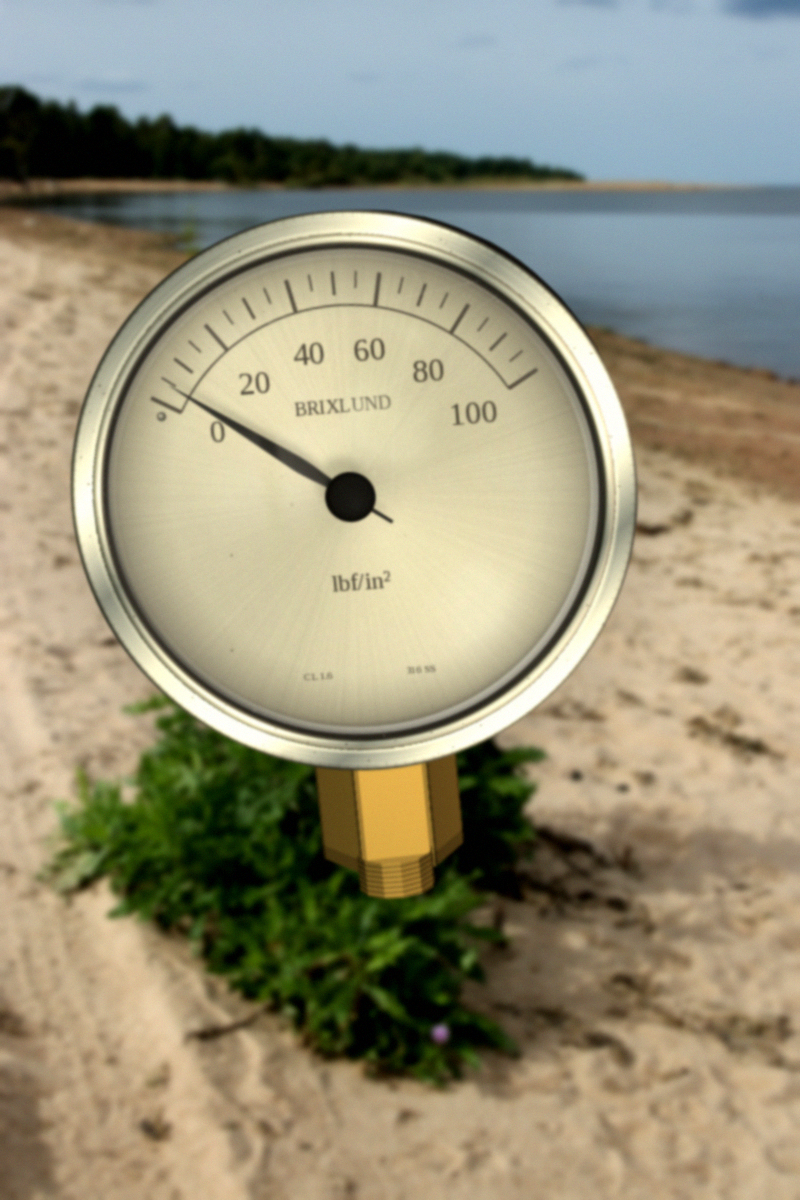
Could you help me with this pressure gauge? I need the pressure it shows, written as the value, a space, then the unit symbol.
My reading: 5 psi
